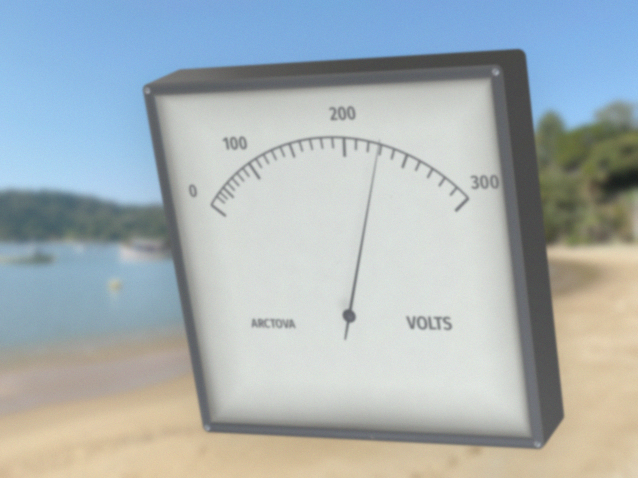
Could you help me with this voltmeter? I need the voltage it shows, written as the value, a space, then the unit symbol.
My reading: 230 V
